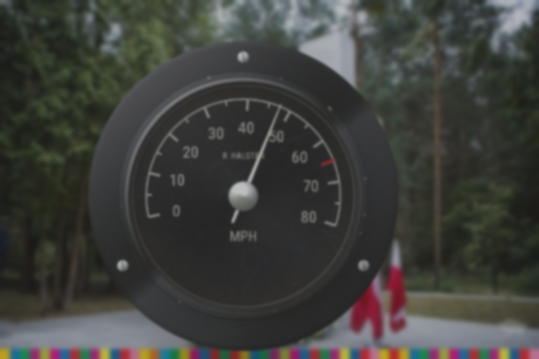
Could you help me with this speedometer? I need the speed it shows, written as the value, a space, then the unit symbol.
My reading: 47.5 mph
